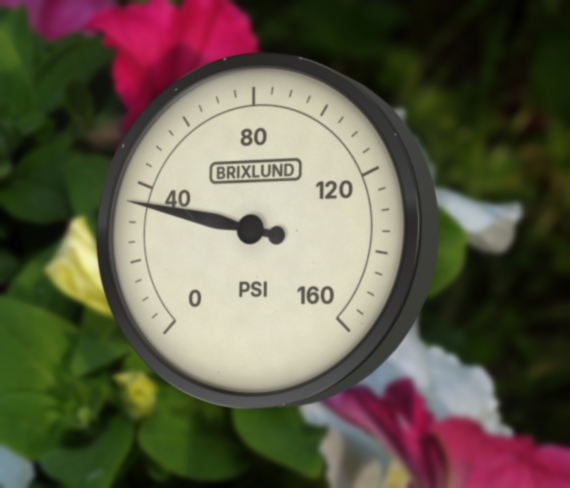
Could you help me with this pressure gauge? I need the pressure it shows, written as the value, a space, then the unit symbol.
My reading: 35 psi
